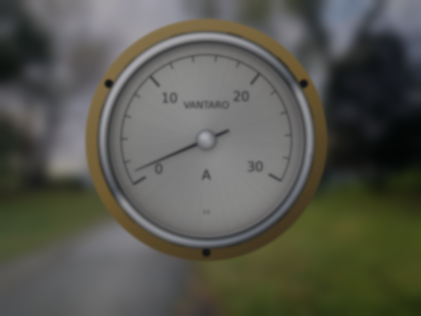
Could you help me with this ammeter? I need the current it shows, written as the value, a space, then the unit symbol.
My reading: 1 A
